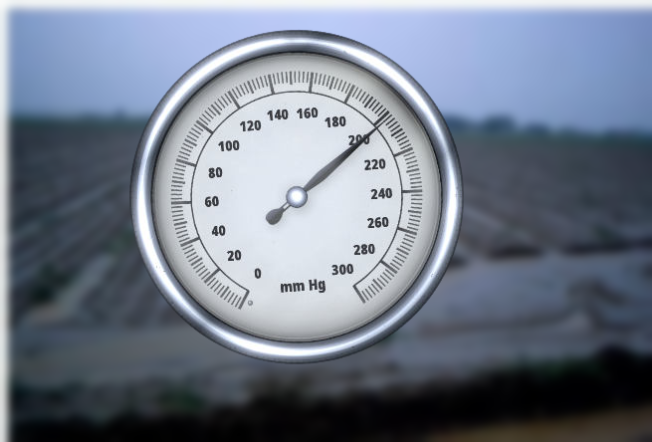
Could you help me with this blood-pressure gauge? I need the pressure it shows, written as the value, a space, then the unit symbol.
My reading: 202 mmHg
